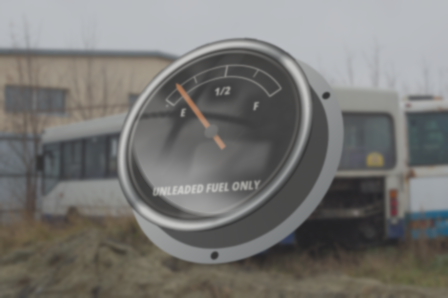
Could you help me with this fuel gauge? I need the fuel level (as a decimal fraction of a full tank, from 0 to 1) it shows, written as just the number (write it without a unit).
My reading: 0.125
